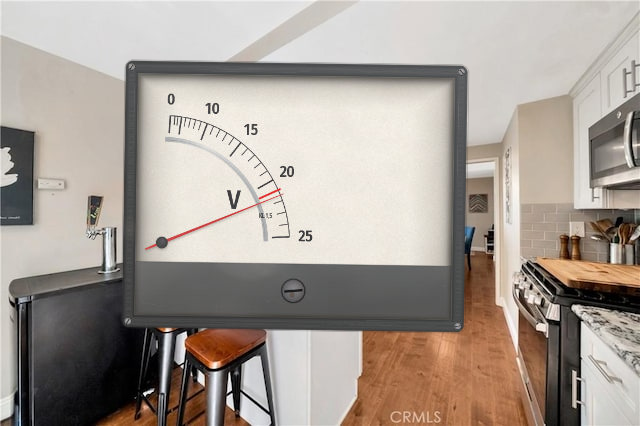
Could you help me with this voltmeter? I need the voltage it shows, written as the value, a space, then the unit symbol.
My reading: 21.5 V
